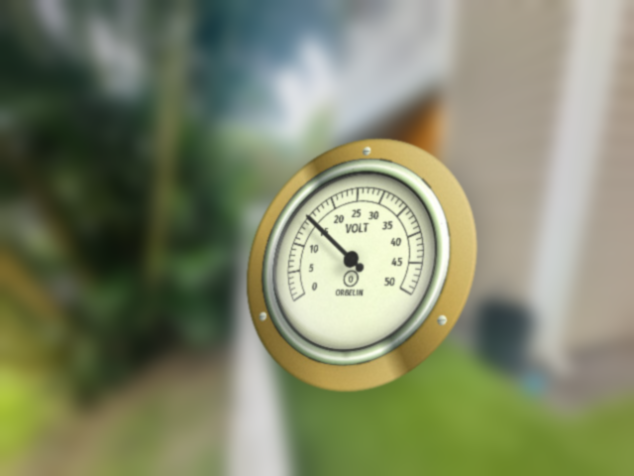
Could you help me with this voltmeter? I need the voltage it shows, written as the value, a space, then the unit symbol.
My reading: 15 V
